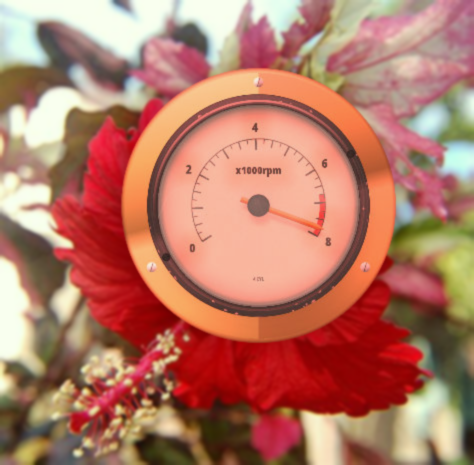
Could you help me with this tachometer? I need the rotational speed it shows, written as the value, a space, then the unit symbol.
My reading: 7750 rpm
